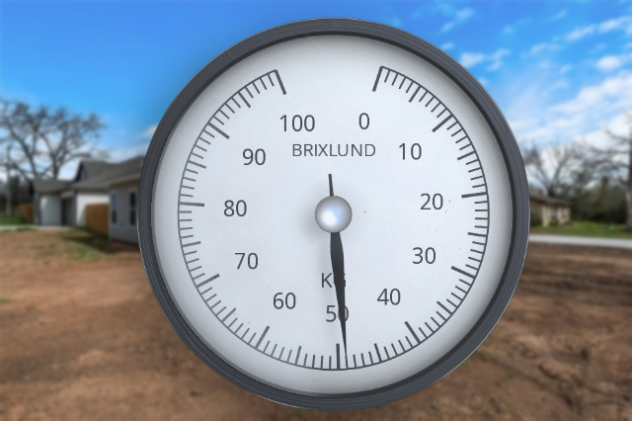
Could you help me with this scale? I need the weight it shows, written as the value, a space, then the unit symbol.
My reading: 49 kg
